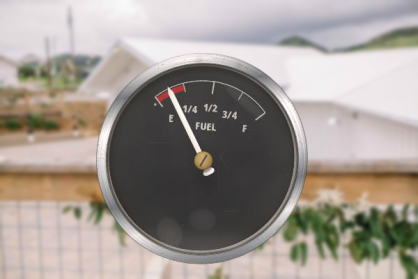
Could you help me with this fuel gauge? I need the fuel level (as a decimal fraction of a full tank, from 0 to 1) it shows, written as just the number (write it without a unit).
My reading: 0.125
